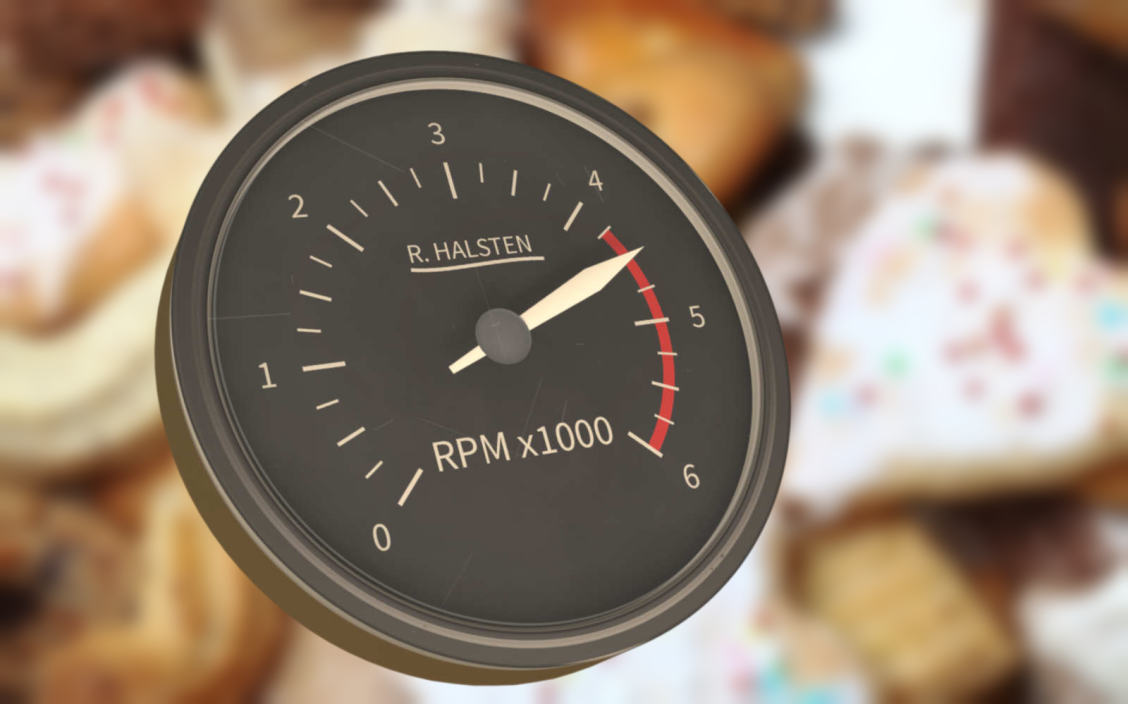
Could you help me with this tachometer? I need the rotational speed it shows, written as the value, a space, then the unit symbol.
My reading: 4500 rpm
